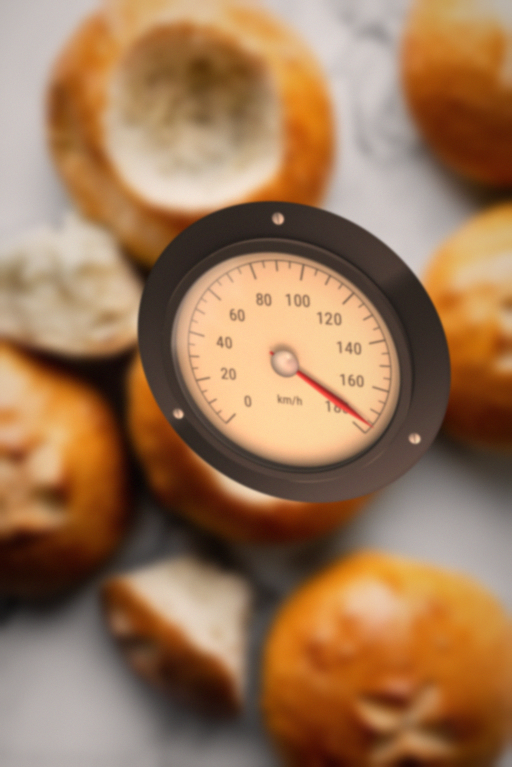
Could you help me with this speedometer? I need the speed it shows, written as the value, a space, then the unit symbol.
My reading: 175 km/h
